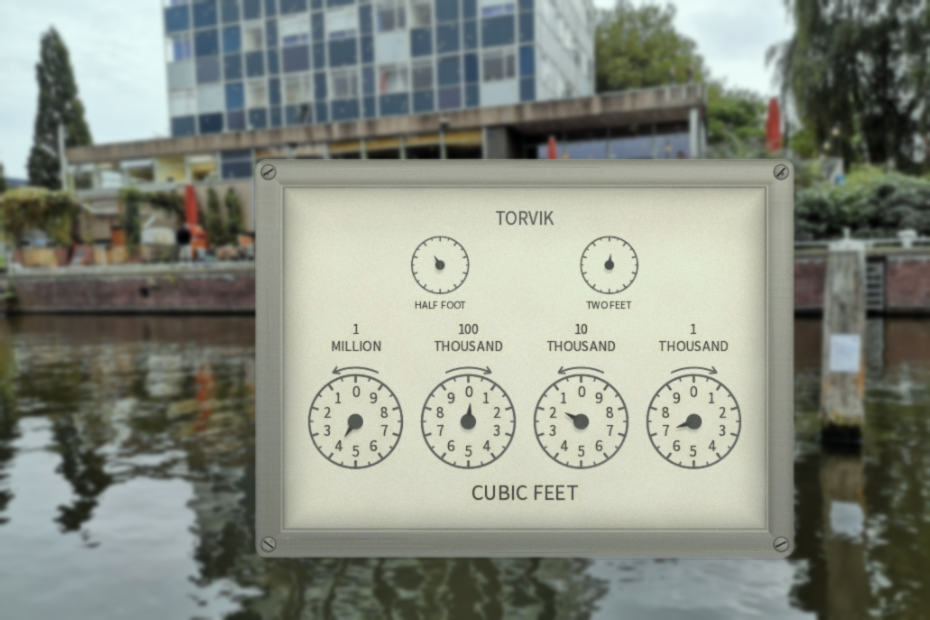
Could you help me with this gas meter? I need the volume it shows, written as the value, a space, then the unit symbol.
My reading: 401700 ft³
